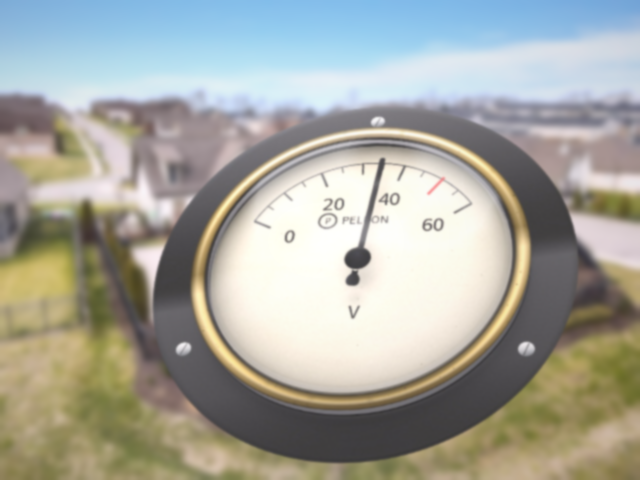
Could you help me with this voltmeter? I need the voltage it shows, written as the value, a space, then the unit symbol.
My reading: 35 V
